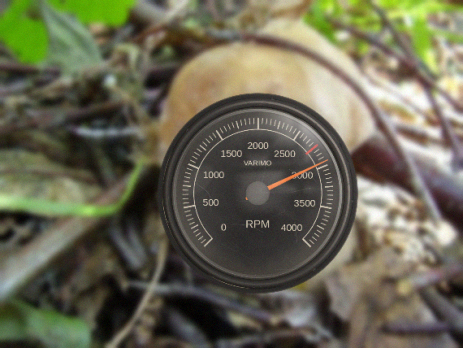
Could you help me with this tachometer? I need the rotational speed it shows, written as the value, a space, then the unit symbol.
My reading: 2950 rpm
